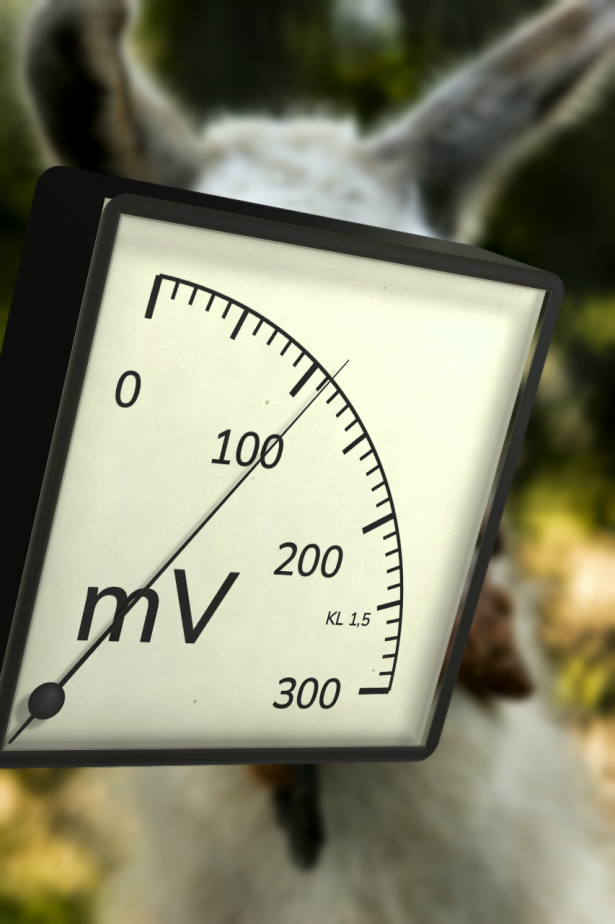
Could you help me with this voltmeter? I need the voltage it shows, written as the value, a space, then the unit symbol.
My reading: 110 mV
